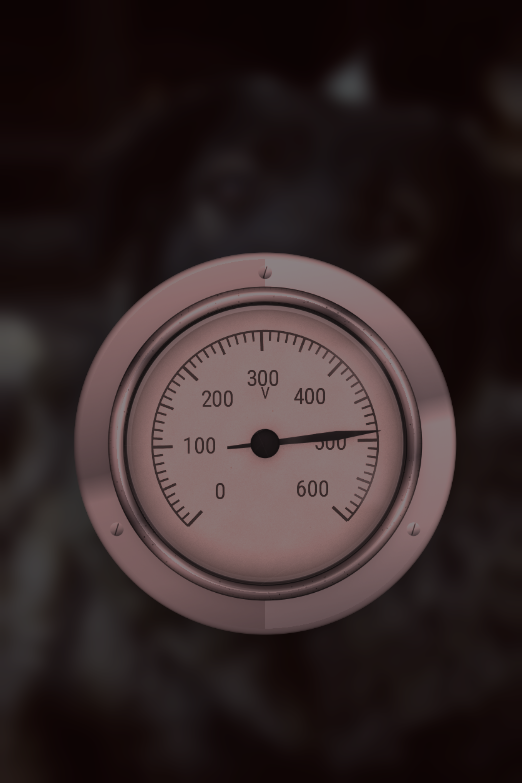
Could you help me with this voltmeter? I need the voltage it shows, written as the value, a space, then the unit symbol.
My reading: 490 V
